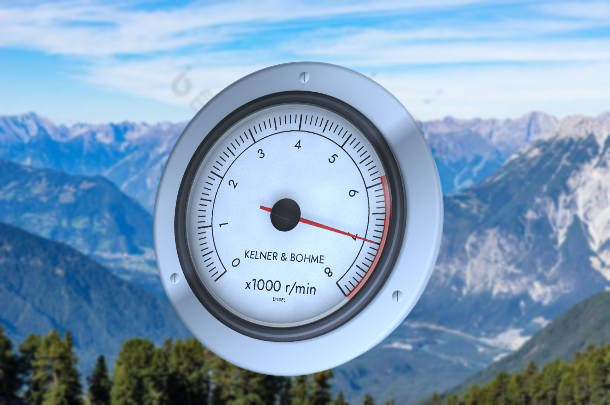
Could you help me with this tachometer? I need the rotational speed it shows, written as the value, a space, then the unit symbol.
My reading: 7000 rpm
